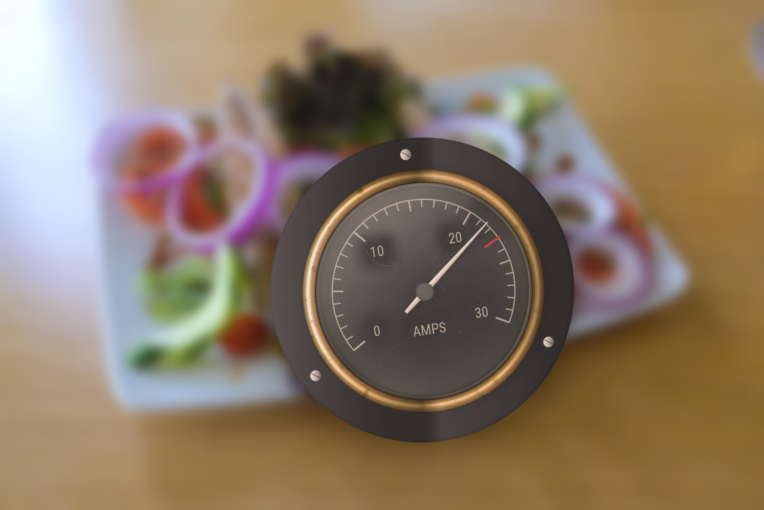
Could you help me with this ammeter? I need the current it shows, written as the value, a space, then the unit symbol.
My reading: 21.5 A
